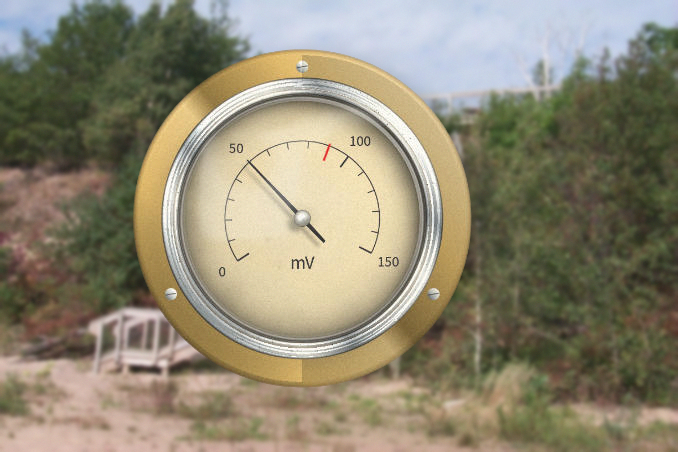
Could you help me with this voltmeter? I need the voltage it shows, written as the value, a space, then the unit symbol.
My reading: 50 mV
